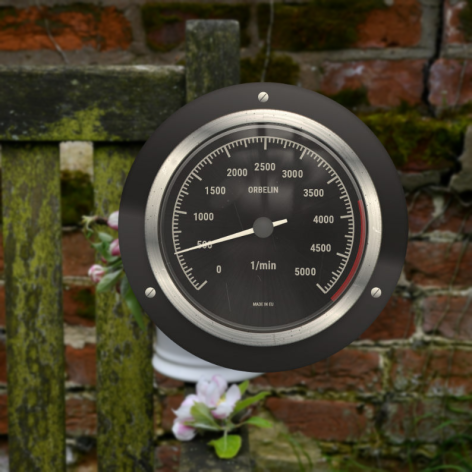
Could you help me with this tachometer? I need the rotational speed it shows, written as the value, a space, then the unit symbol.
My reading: 500 rpm
